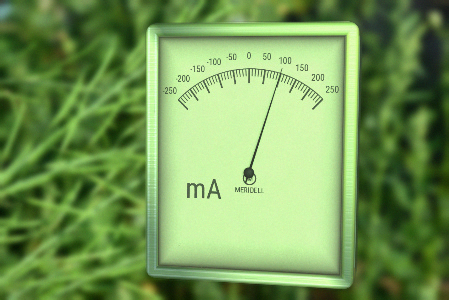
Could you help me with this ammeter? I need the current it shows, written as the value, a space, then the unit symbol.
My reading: 100 mA
